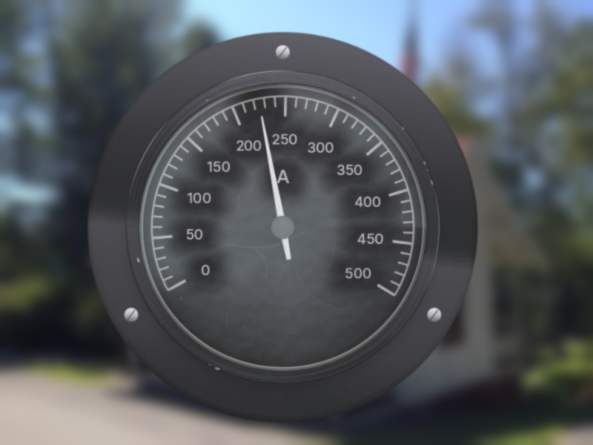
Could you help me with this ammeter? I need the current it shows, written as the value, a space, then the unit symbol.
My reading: 225 A
